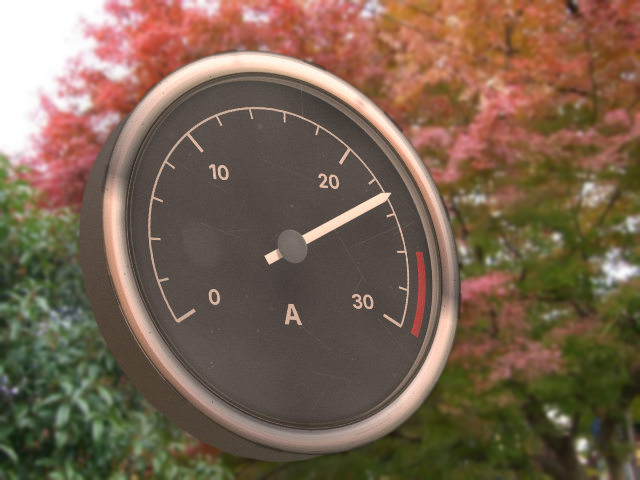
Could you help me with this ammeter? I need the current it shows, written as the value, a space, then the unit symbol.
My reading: 23 A
